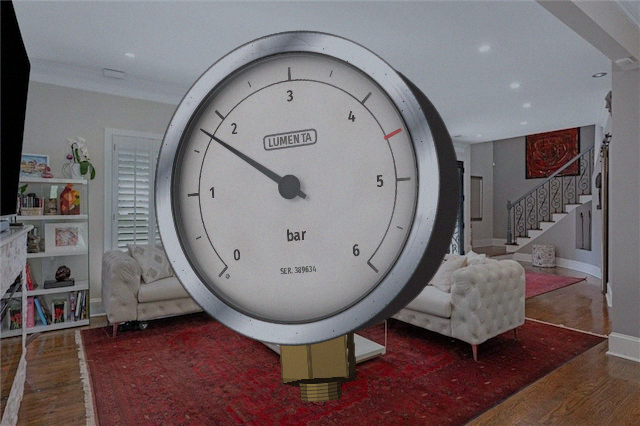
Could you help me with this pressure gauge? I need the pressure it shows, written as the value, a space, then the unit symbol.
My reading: 1.75 bar
